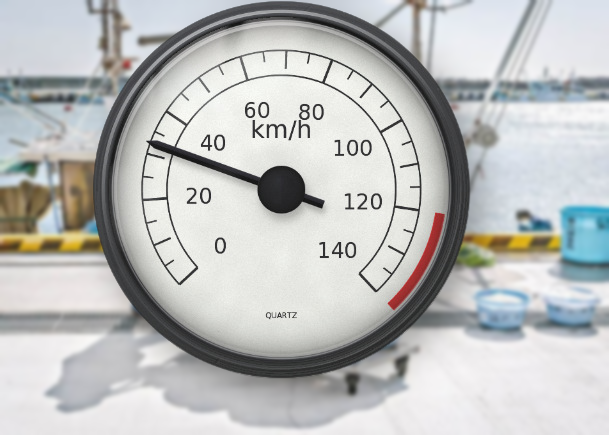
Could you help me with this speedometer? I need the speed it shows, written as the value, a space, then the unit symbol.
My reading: 32.5 km/h
